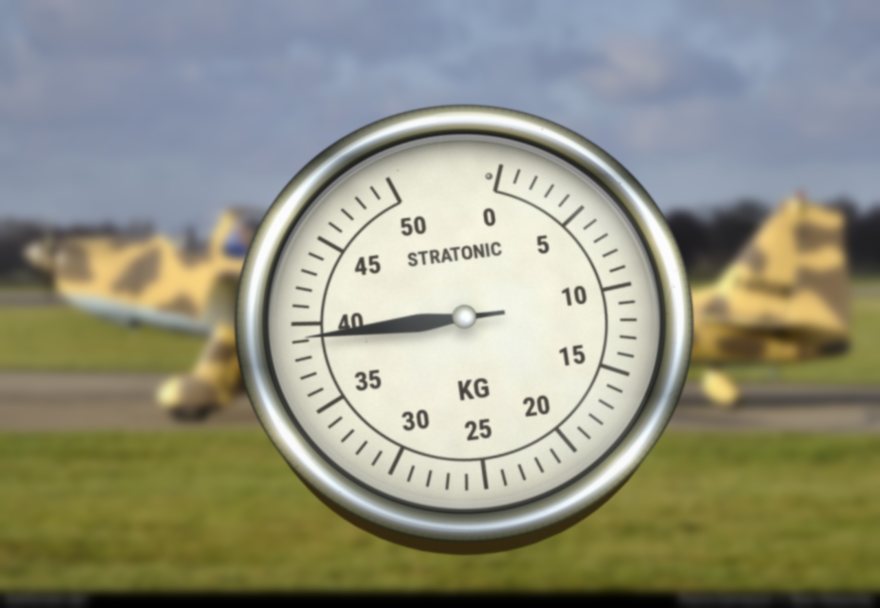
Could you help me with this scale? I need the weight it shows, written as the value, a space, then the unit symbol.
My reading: 39 kg
